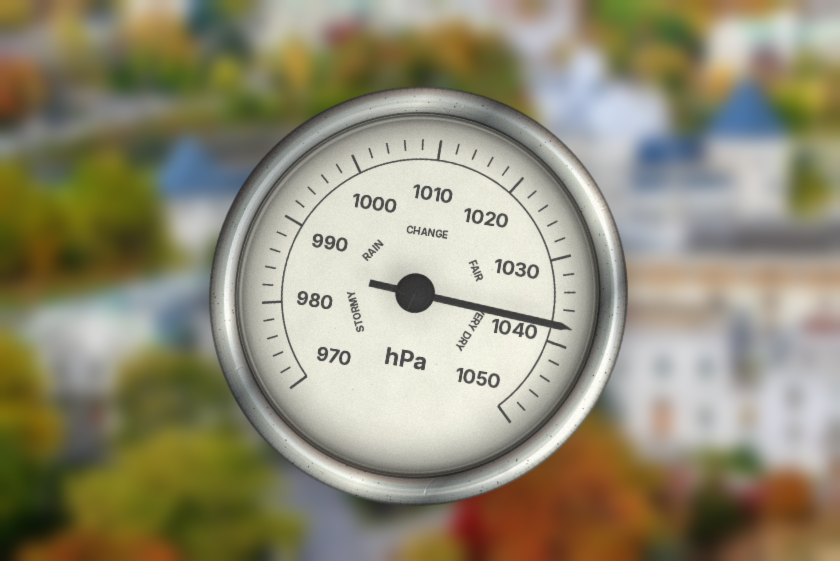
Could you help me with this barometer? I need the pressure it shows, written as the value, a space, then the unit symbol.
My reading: 1038 hPa
